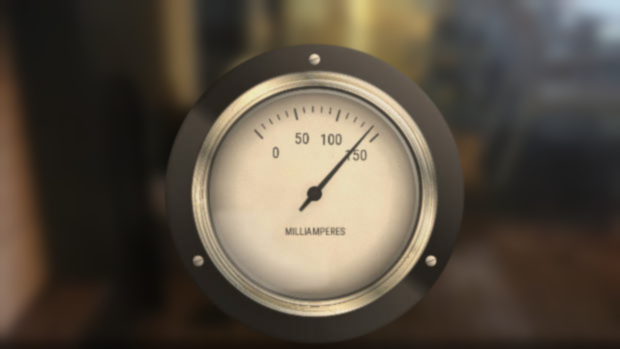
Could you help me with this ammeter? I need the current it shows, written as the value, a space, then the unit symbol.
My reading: 140 mA
